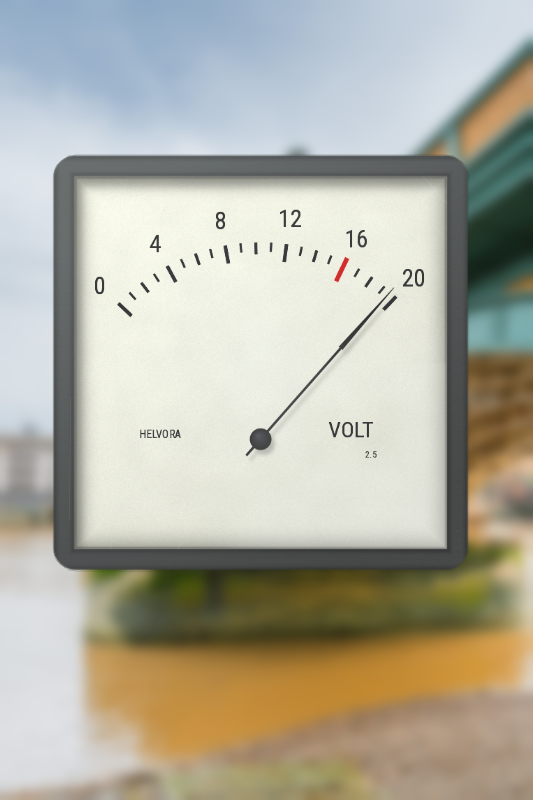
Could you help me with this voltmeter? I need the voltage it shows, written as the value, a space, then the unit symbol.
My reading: 19.5 V
